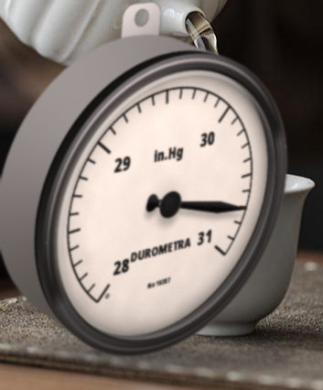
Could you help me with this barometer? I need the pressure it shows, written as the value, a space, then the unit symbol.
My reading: 30.7 inHg
